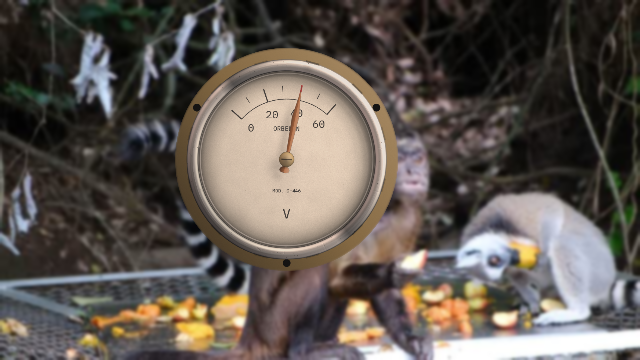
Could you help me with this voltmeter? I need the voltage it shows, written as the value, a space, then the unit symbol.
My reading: 40 V
